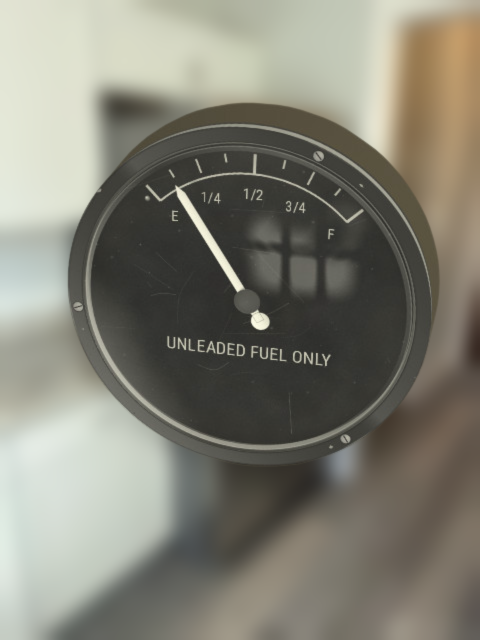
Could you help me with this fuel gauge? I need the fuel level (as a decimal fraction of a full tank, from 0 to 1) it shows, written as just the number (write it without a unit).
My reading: 0.125
